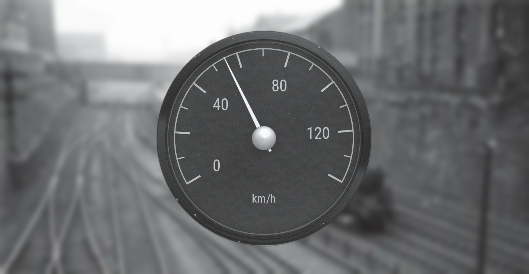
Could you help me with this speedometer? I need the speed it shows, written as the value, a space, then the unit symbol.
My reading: 55 km/h
